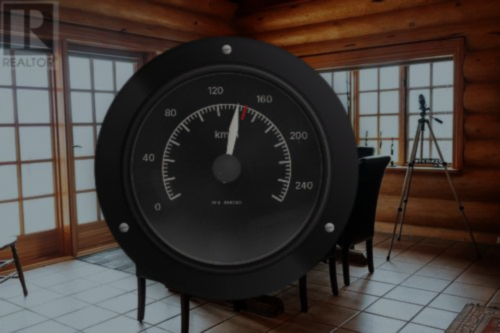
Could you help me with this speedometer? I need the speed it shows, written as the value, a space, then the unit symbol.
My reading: 140 km/h
